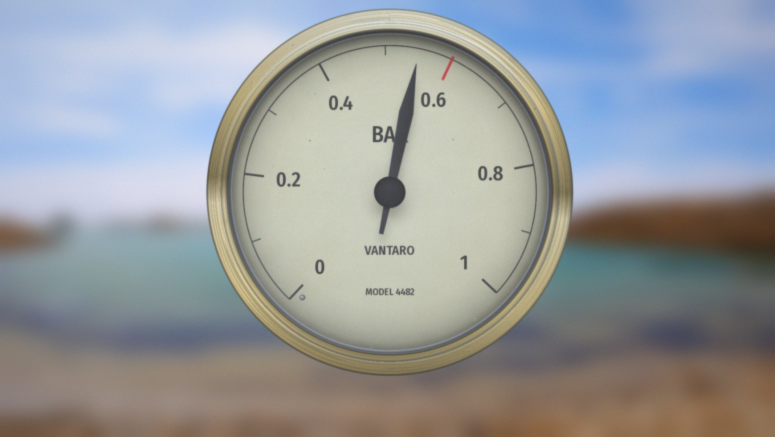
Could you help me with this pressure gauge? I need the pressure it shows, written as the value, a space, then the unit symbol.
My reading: 0.55 bar
